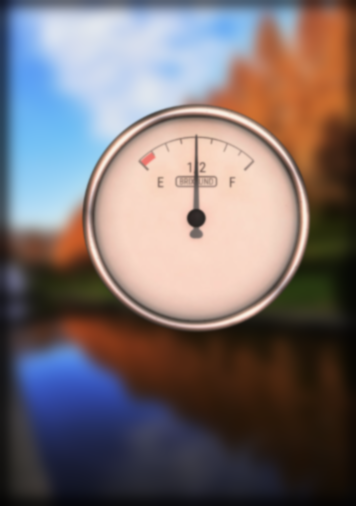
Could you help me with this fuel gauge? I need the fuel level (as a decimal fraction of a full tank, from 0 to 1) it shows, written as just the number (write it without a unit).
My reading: 0.5
